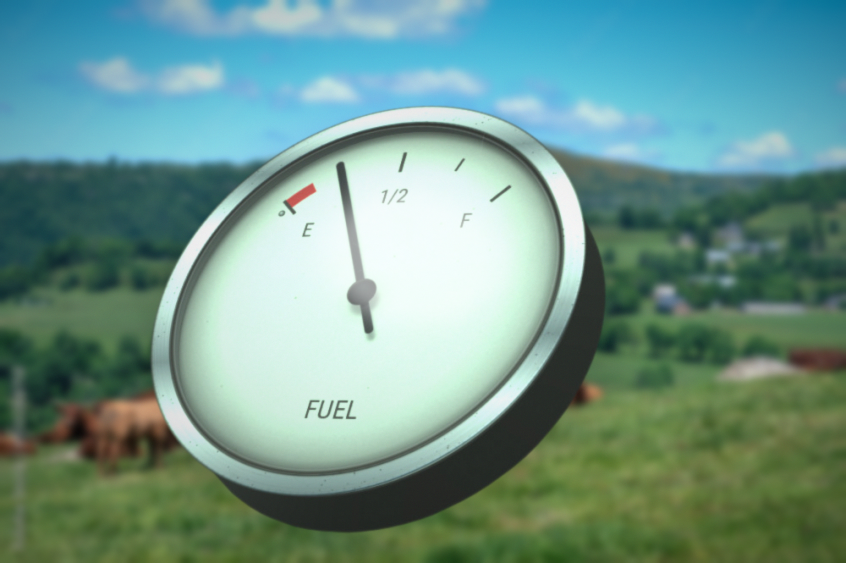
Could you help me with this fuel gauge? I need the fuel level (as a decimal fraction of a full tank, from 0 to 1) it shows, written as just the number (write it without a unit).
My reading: 0.25
